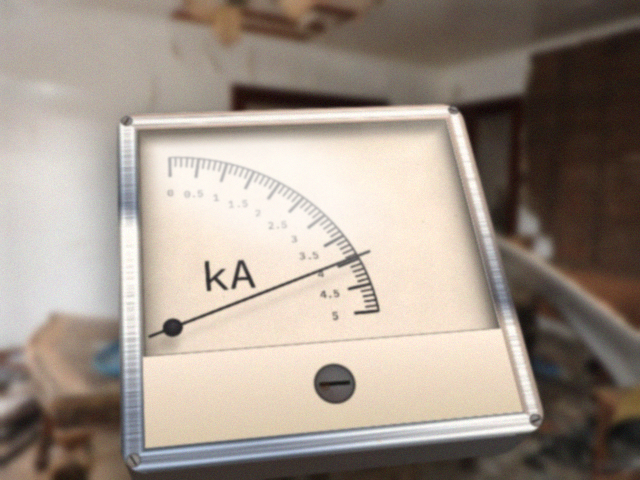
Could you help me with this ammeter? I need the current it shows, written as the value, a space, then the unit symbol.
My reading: 4 kA
